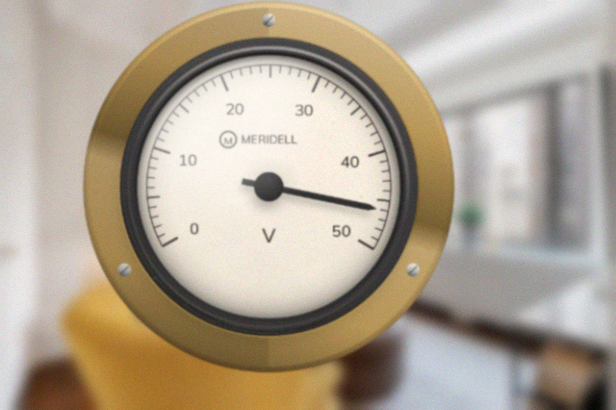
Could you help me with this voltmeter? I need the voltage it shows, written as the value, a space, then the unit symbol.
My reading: 46 V
